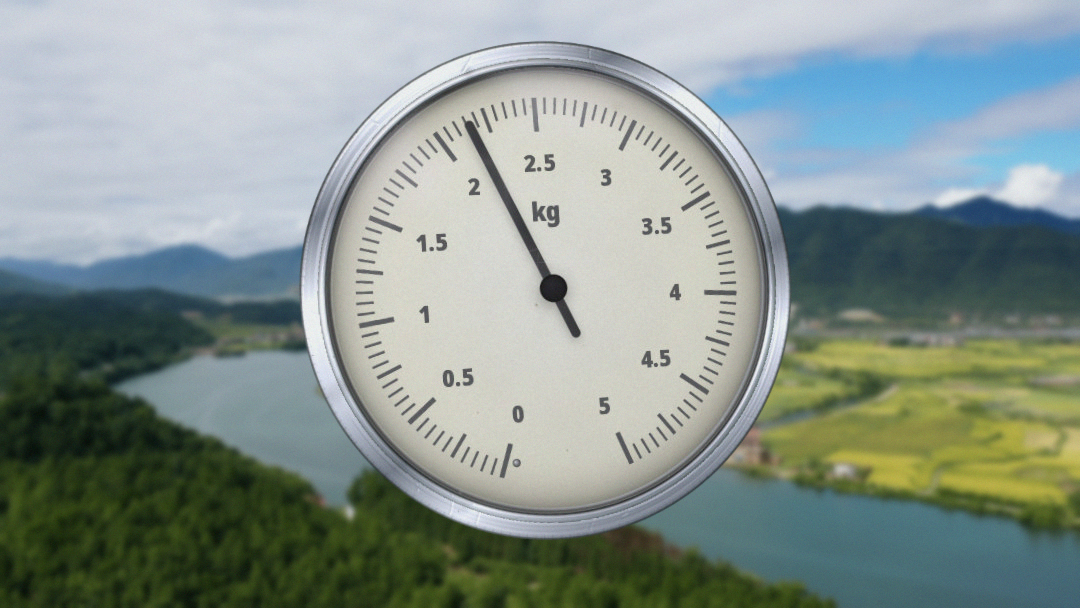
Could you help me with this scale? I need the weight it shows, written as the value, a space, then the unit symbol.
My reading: 2.15 kg
